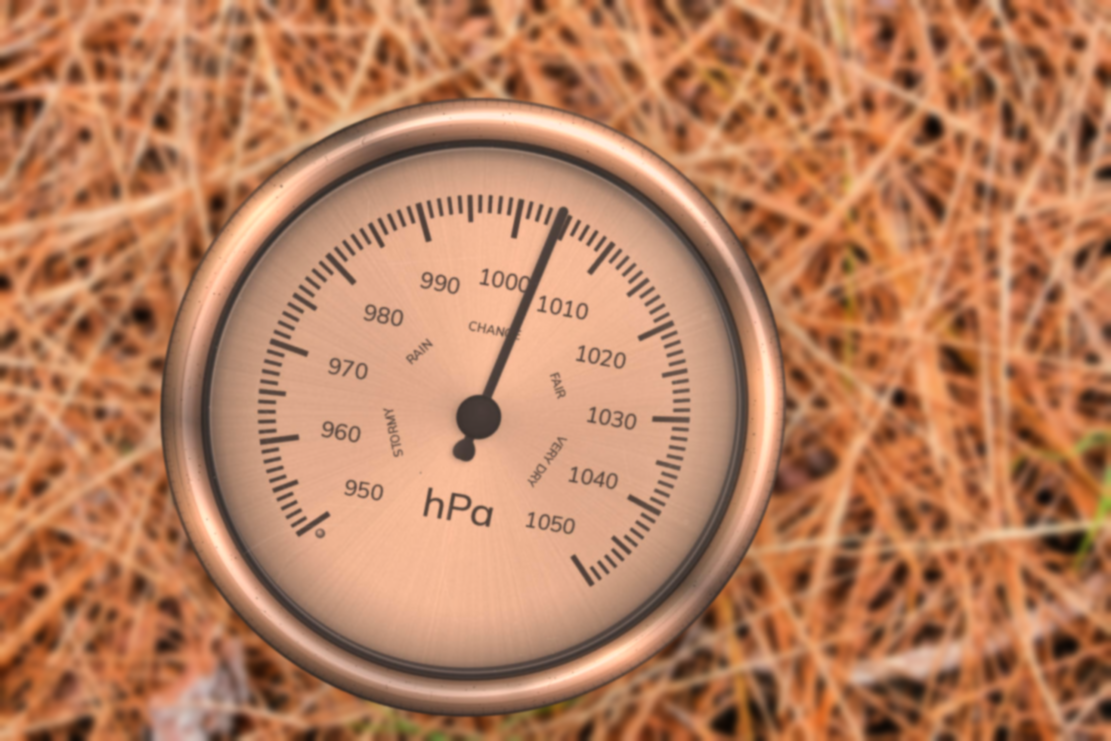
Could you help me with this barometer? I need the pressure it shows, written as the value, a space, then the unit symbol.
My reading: 1004 hPa
